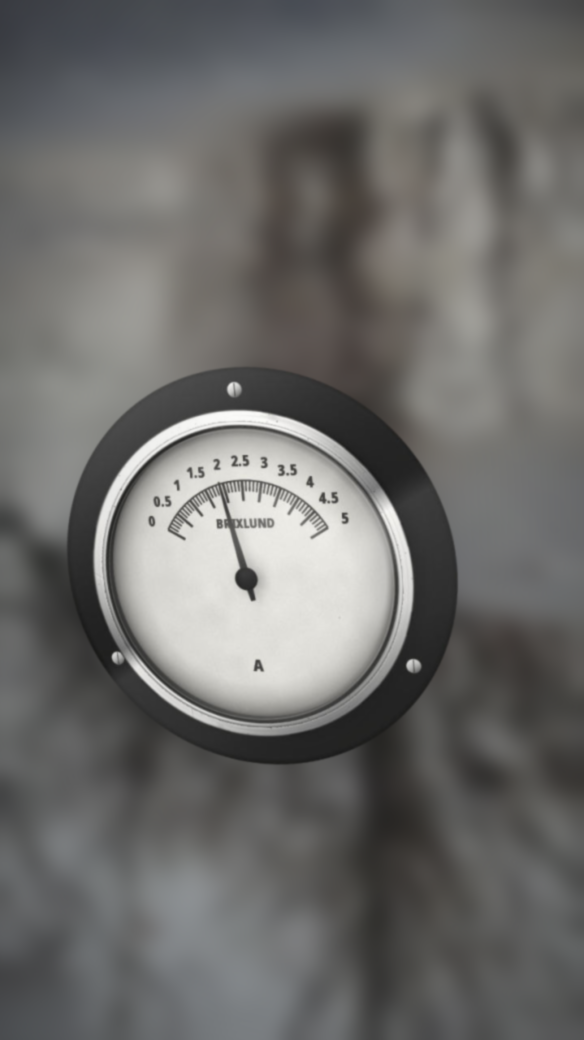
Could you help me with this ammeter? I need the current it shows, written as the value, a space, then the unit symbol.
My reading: 2 A
